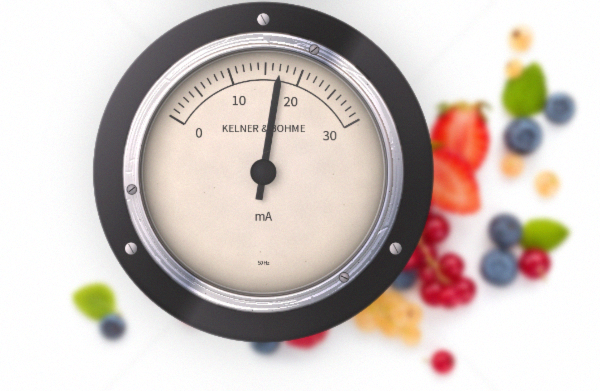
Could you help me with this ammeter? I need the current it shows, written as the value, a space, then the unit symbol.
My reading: 17 mA
